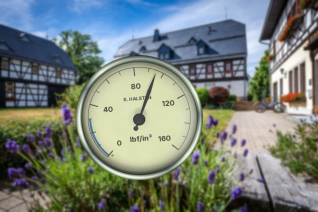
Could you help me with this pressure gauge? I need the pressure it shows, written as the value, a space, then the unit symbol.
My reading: 95 psi
